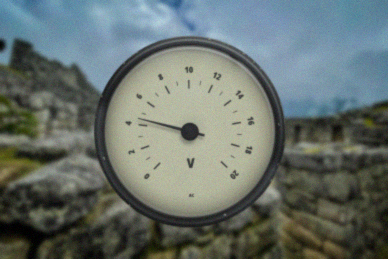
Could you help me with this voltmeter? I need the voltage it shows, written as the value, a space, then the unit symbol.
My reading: 4.5 V
